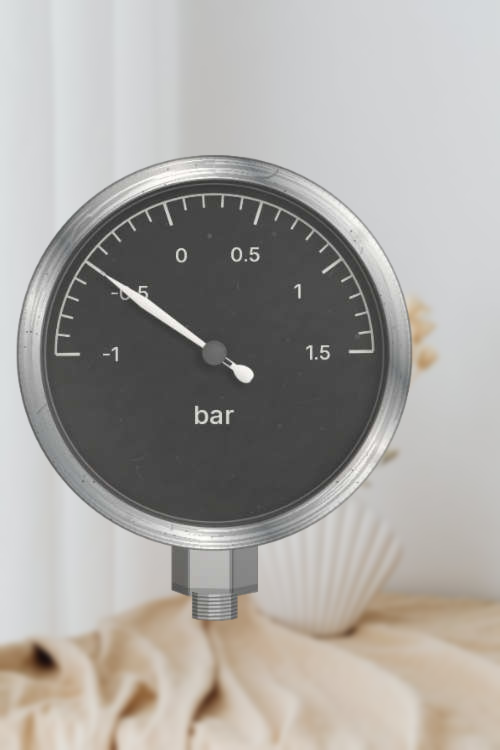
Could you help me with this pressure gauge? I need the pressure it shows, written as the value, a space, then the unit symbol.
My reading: -0.5 bar
